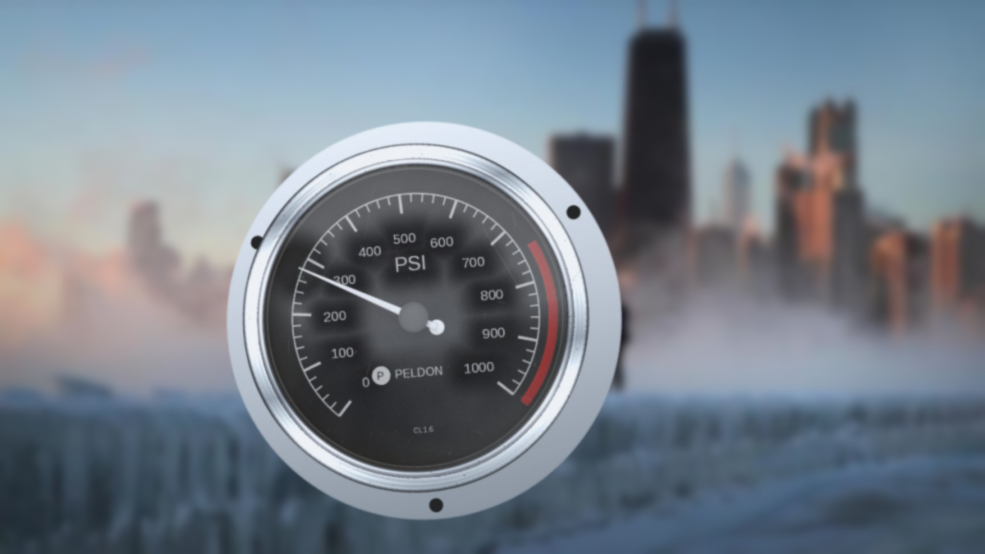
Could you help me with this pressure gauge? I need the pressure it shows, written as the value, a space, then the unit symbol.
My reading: 280 psi
